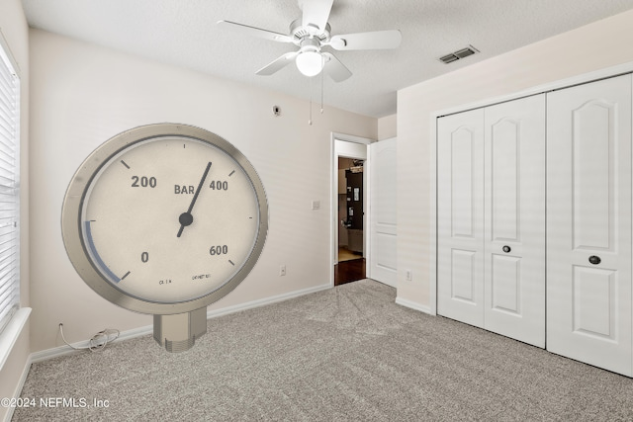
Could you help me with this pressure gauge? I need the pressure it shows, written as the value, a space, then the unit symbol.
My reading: 350 bar
